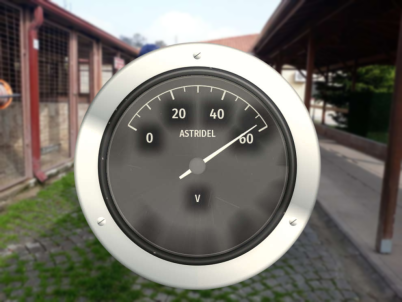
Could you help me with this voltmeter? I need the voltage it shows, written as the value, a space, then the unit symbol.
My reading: 57.5 V
